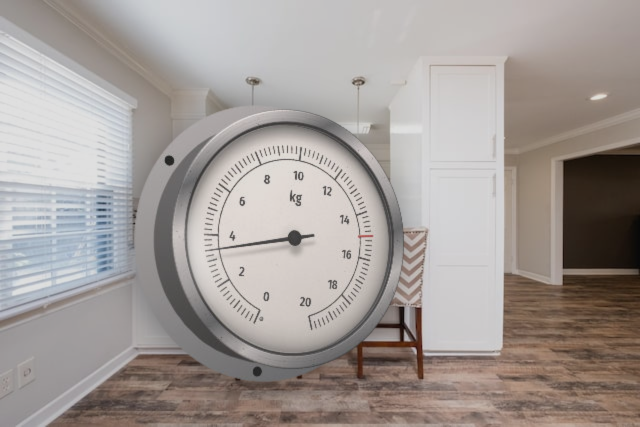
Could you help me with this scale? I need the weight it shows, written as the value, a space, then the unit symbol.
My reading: 3.4 kg
